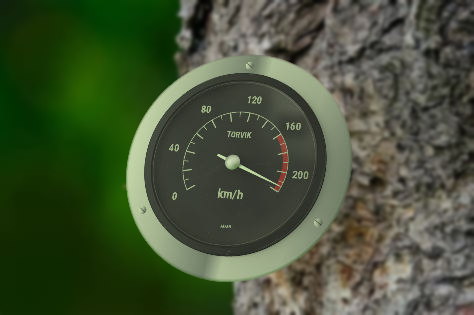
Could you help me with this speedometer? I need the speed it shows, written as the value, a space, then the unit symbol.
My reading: 215 km/h
